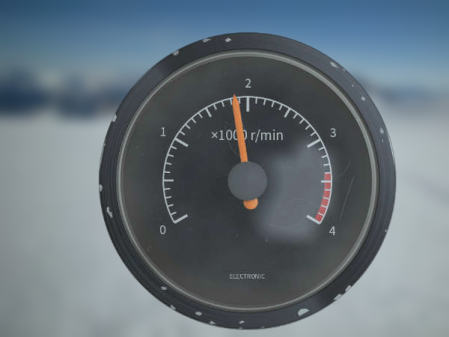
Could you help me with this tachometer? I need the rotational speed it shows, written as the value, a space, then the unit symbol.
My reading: 1850 rpm
